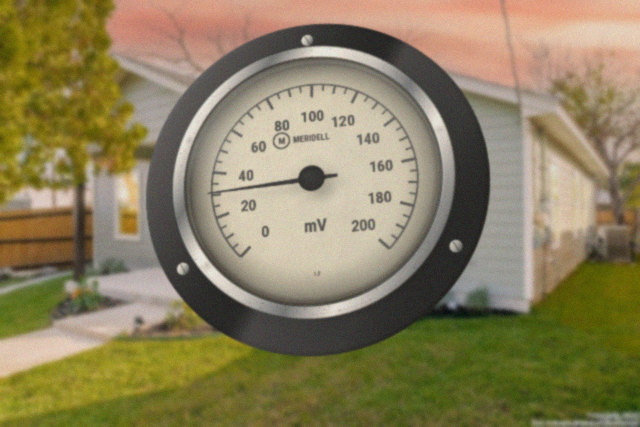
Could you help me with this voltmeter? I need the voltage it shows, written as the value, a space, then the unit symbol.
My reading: 30 mV
